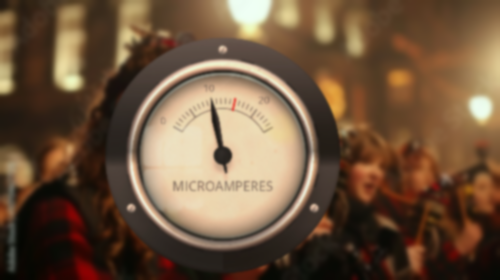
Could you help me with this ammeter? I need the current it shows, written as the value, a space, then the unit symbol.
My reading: 10 µA
